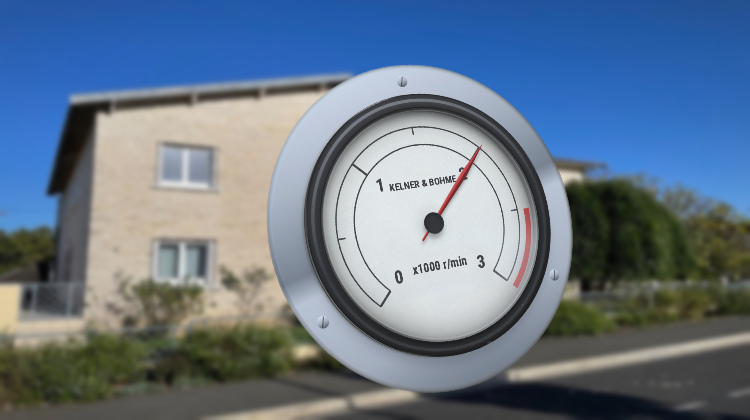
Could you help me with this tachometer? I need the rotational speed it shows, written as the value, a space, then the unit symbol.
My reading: 2000 rpm
